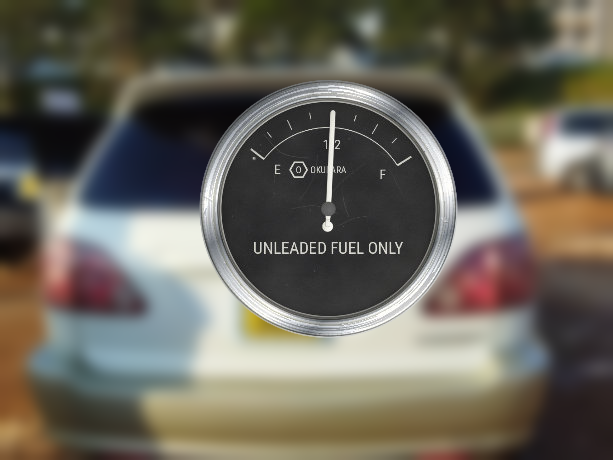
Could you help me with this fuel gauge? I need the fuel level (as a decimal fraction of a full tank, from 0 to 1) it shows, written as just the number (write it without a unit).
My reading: 0.5
